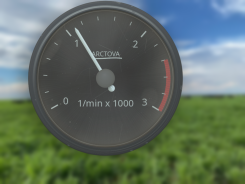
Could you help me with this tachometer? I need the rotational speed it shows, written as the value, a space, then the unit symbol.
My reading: 1100 rpm
